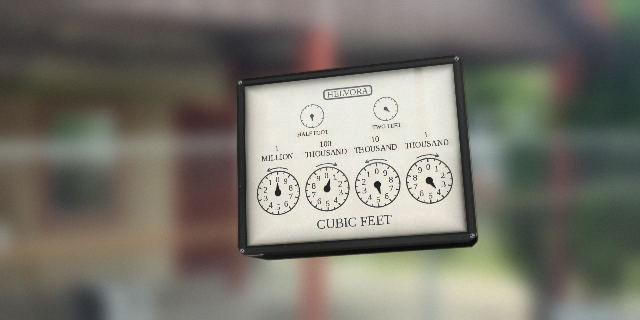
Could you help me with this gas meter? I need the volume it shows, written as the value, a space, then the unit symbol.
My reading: 5400 ft³
